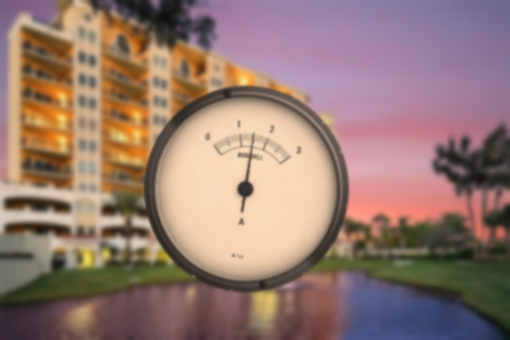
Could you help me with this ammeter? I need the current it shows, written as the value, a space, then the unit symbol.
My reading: 1.5 A
